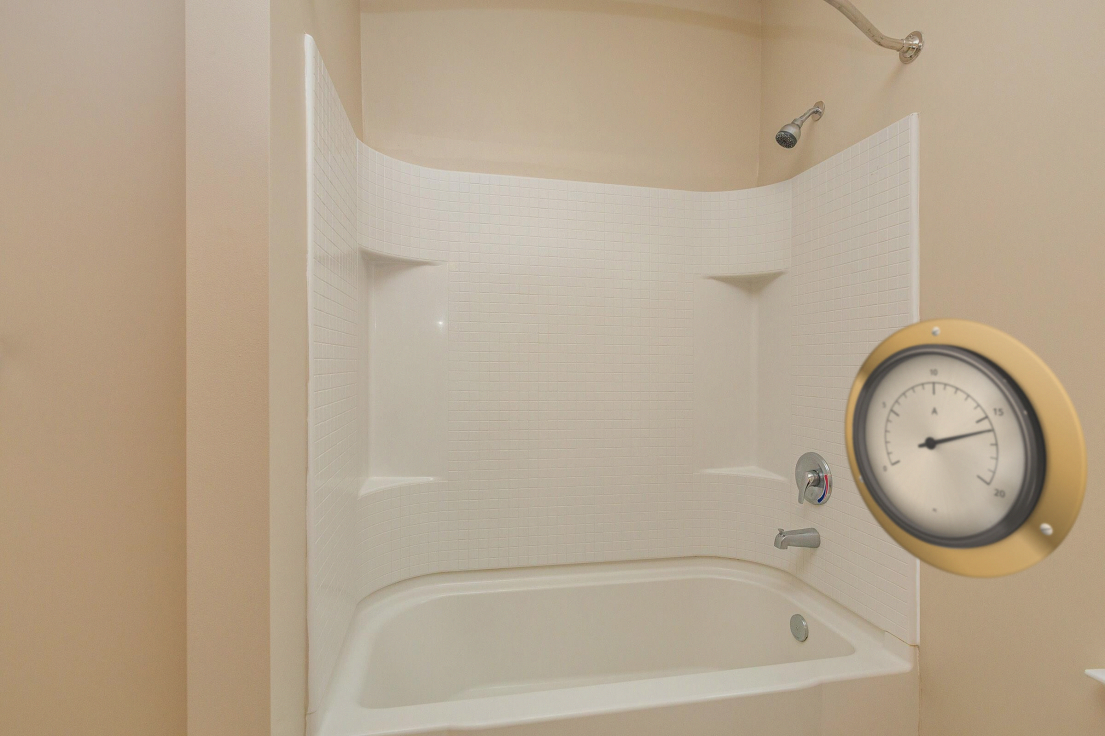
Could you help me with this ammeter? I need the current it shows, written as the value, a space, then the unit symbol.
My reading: 16 A
